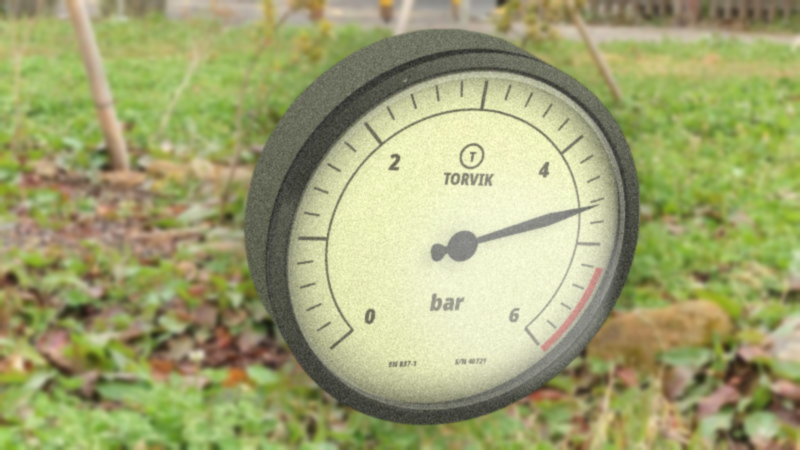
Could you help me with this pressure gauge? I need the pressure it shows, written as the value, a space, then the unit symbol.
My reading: 4.6 bar
